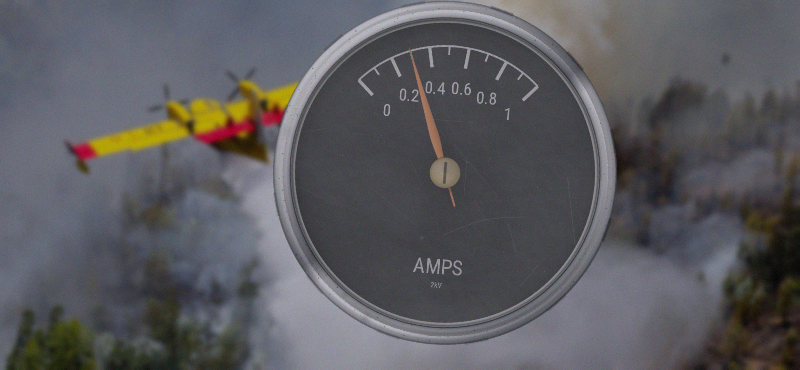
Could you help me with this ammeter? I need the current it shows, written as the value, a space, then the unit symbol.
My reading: 0.3 A
